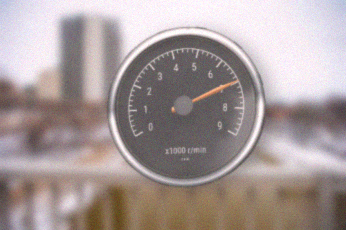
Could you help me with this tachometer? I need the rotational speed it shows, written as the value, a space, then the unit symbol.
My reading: 7000 rpm
